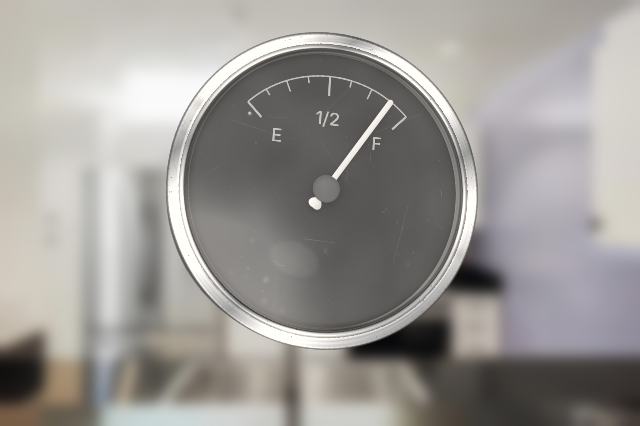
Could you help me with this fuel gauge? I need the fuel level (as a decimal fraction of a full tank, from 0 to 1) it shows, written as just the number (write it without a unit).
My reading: 0.875
